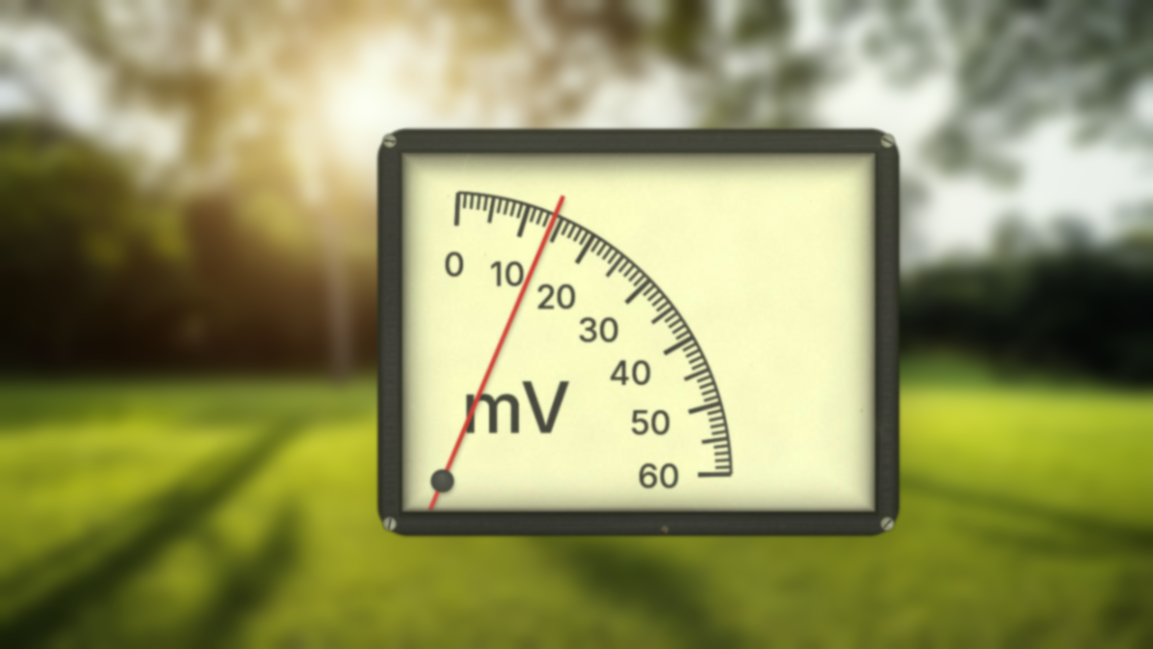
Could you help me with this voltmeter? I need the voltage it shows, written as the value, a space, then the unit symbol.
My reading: 14 mV
